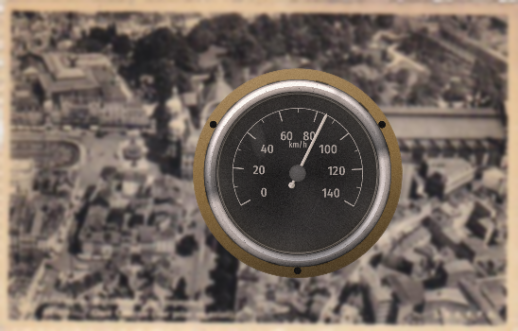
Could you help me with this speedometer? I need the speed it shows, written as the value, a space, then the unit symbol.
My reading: 85 km/h
